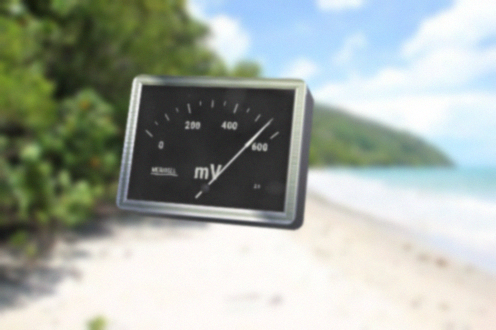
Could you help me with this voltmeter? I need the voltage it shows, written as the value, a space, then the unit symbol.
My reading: 550 mV
